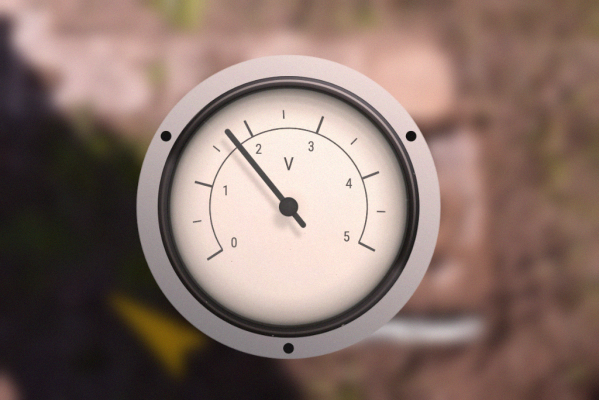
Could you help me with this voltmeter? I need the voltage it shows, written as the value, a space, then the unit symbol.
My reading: 1.75 V
